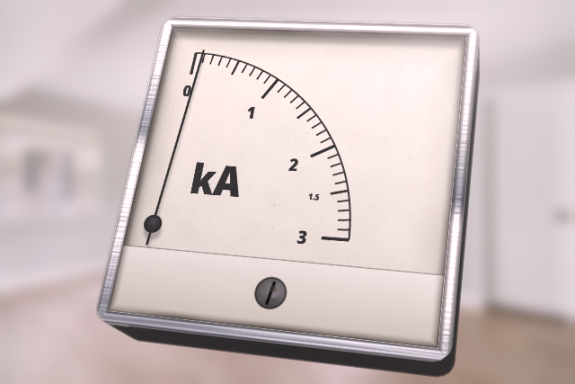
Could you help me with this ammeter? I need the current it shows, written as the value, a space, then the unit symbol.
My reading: 0.1 kA
